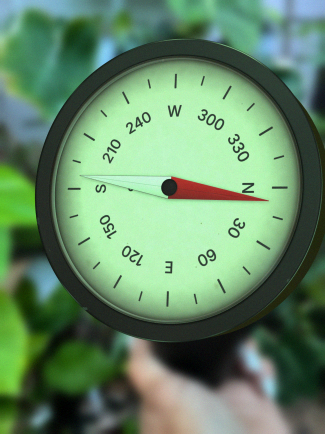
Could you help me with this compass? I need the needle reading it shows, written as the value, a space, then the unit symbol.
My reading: 7.5 °
